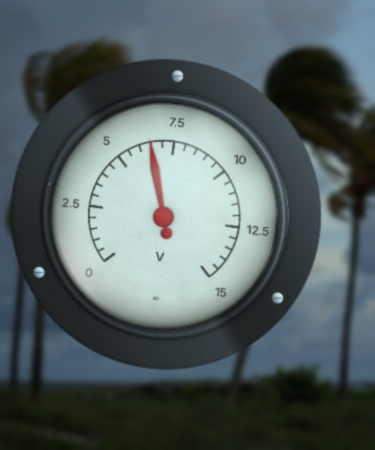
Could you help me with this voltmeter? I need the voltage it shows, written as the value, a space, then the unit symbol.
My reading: 6.5 V
